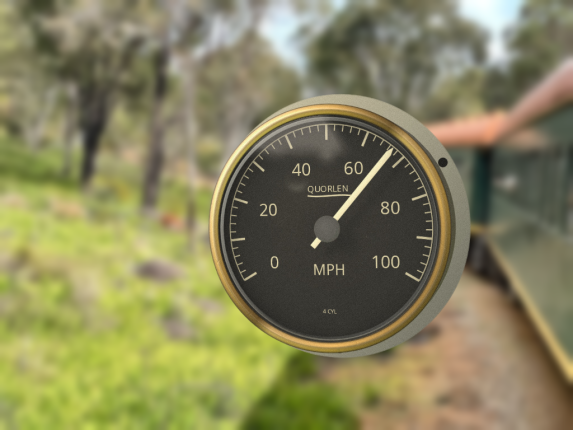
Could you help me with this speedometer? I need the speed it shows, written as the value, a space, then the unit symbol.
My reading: 67 mph
